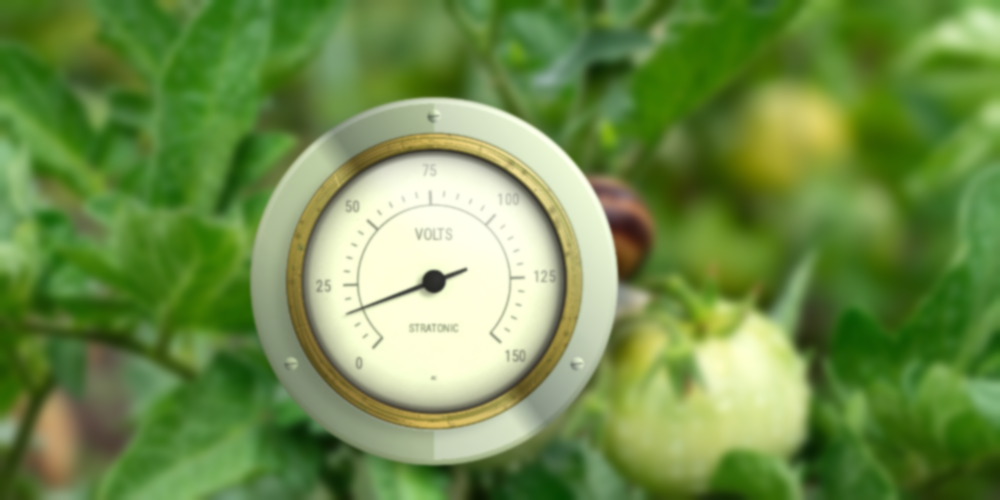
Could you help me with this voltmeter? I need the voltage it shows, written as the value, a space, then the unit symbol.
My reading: 15 V
